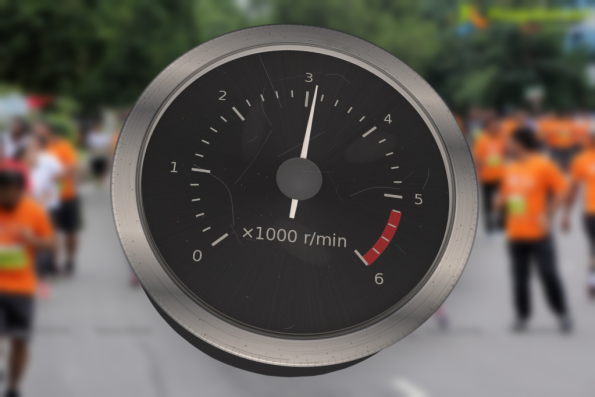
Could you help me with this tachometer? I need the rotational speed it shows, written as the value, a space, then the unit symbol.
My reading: 3100 rpm
